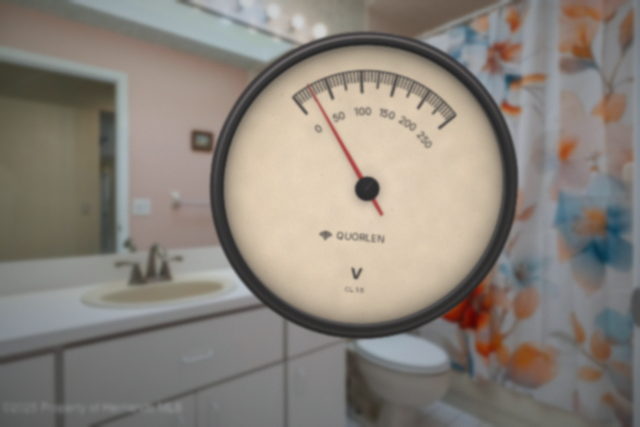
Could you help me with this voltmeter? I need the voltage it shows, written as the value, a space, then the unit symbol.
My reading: 25 V
